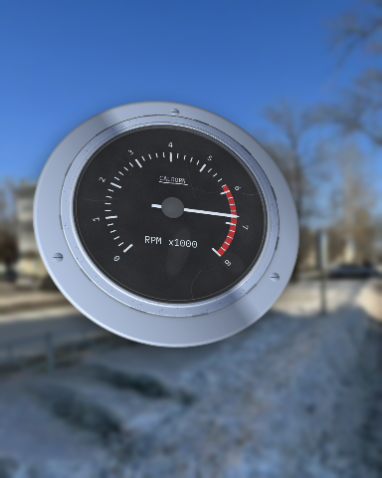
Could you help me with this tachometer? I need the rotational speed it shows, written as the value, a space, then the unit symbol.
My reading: 6800 rpm
